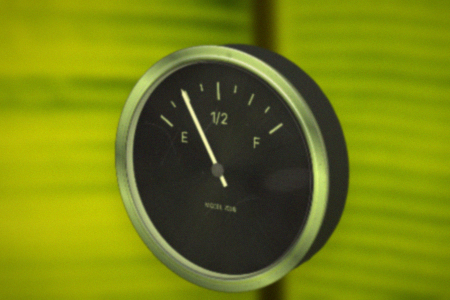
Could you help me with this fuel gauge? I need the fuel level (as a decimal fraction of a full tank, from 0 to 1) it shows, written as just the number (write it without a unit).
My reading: 0.25
